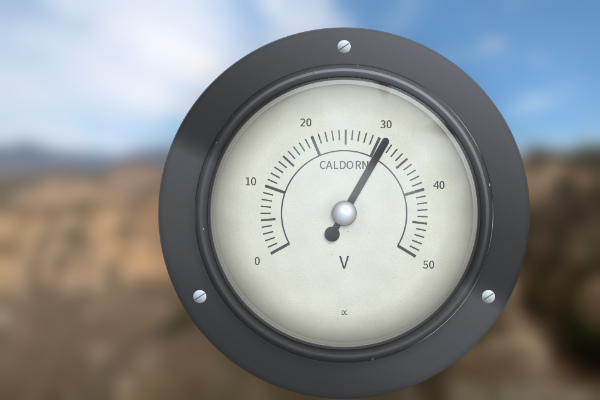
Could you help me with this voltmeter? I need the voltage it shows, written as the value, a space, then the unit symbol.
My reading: 31 V
